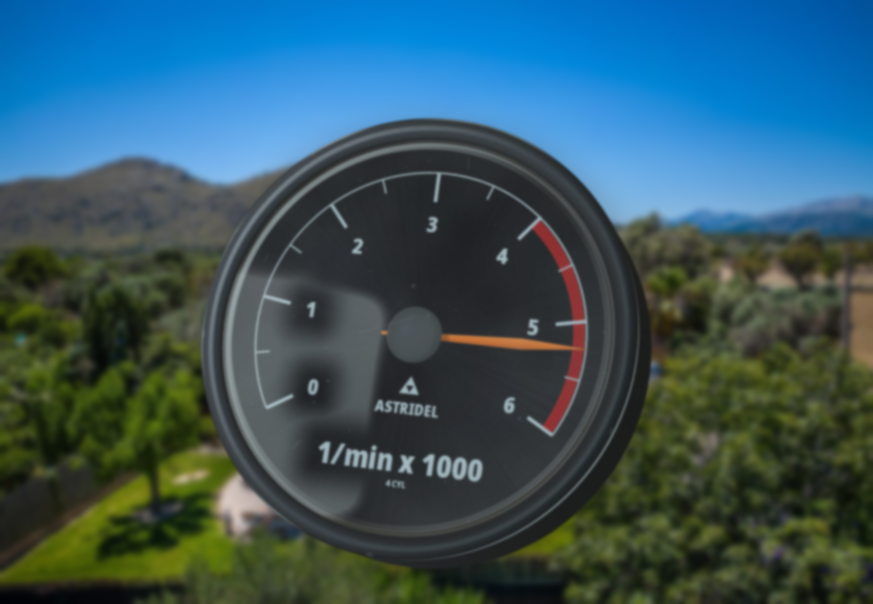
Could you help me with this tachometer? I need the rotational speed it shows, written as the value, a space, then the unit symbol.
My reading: 5250 rpm
